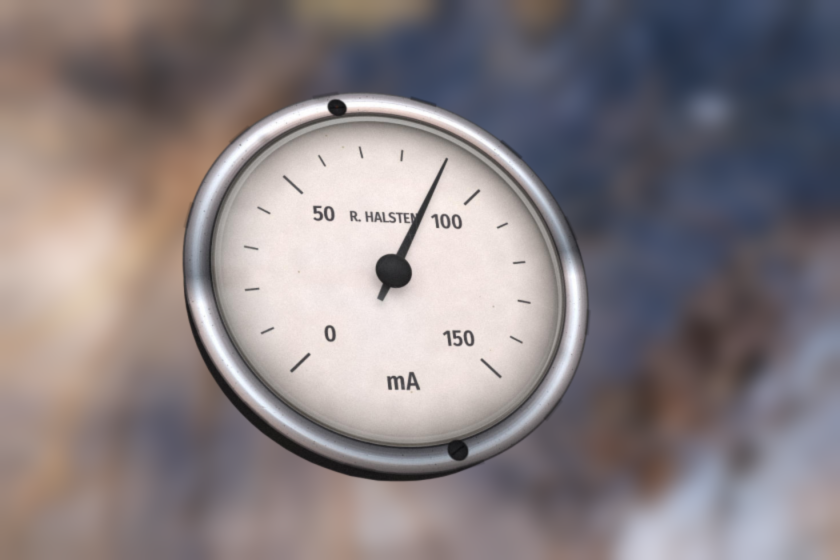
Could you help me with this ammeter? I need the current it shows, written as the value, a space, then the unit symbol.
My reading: 90 mA
